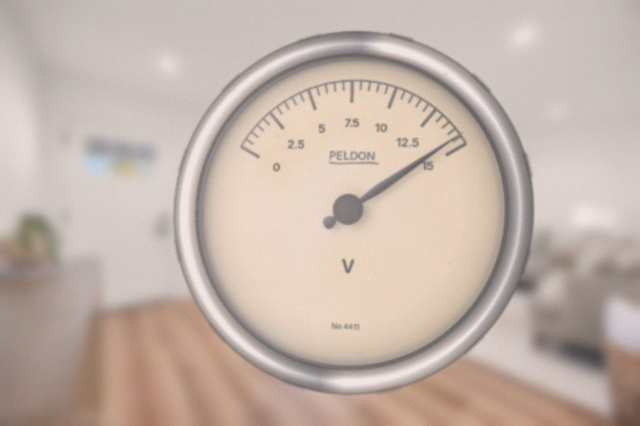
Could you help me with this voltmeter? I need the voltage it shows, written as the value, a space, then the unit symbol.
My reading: 14.5 V
